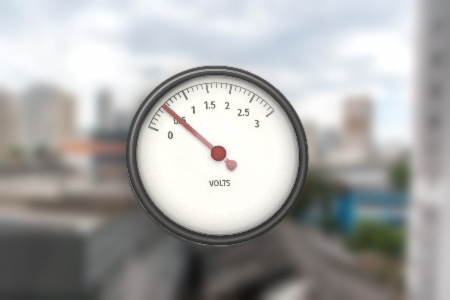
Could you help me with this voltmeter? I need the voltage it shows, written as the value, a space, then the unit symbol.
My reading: 0.5 V
